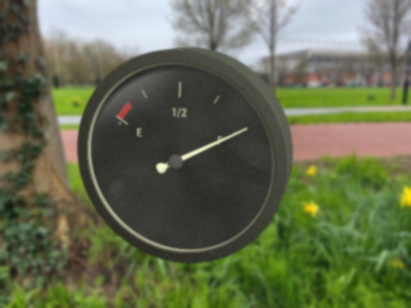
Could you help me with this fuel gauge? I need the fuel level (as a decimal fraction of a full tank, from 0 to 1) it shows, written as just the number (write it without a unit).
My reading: 1
